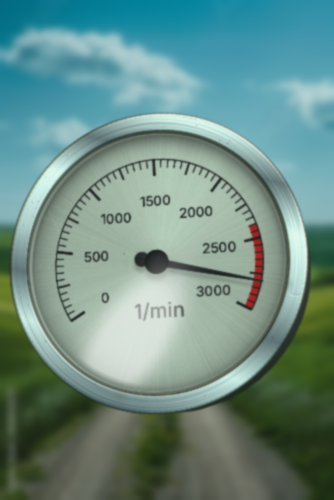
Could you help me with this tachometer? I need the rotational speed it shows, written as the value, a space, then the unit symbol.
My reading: 2800 rpm
